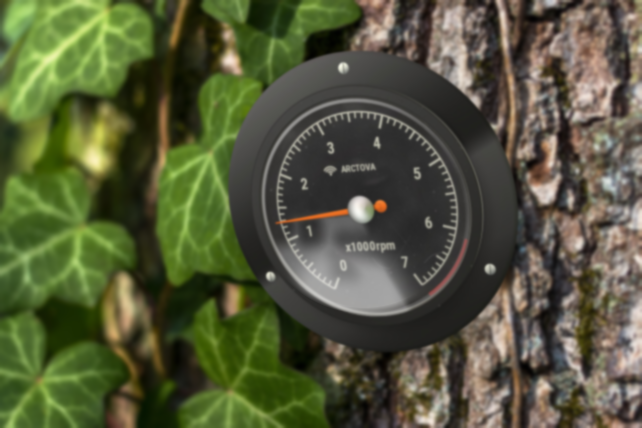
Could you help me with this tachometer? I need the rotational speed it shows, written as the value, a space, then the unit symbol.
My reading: 1300 rpm
